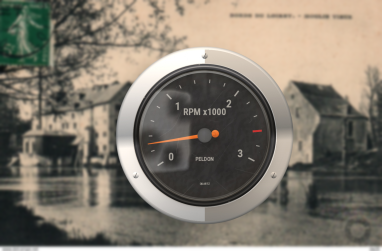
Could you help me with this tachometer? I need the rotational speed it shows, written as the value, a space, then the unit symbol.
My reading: 300 rpm
